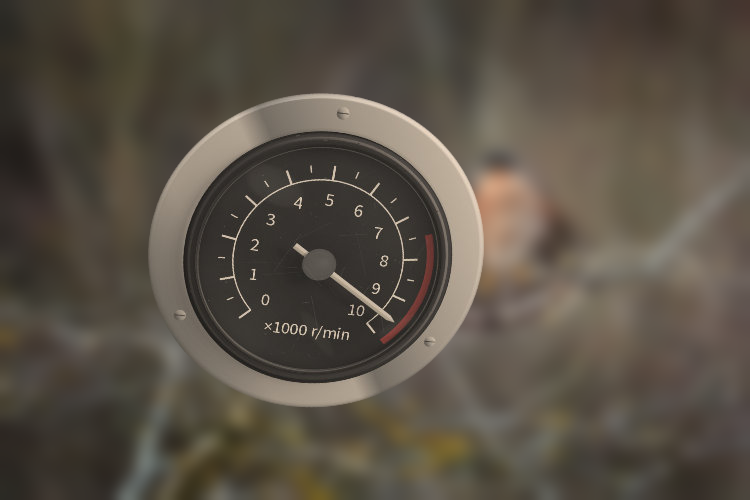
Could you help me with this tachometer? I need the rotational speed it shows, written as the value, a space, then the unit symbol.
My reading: 9500 rpm
